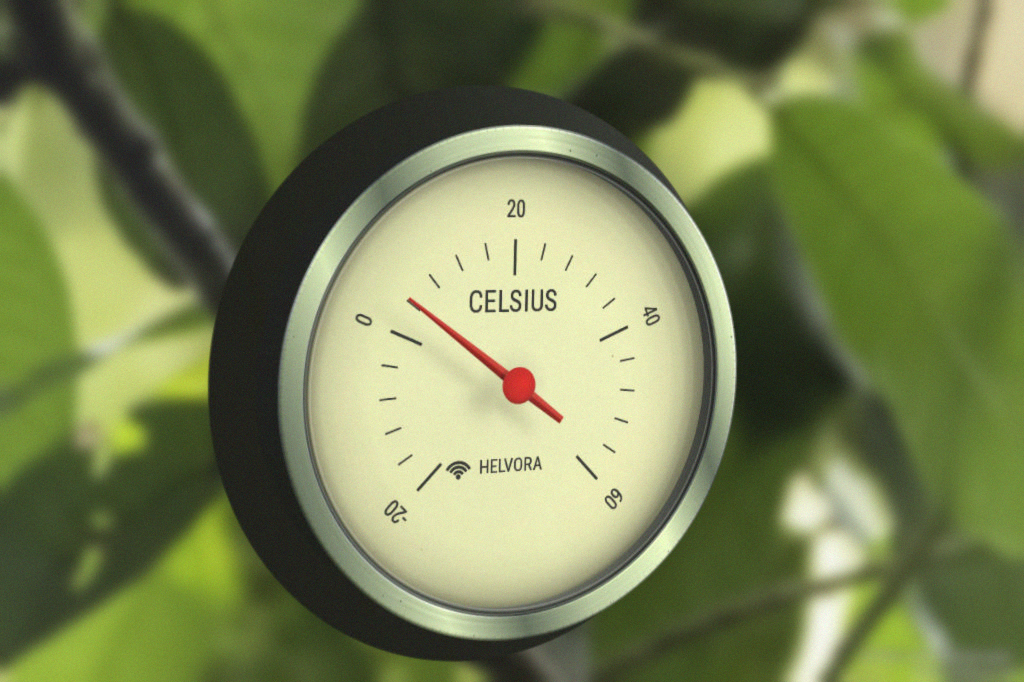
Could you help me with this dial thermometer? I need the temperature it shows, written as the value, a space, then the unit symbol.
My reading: 4 °C
